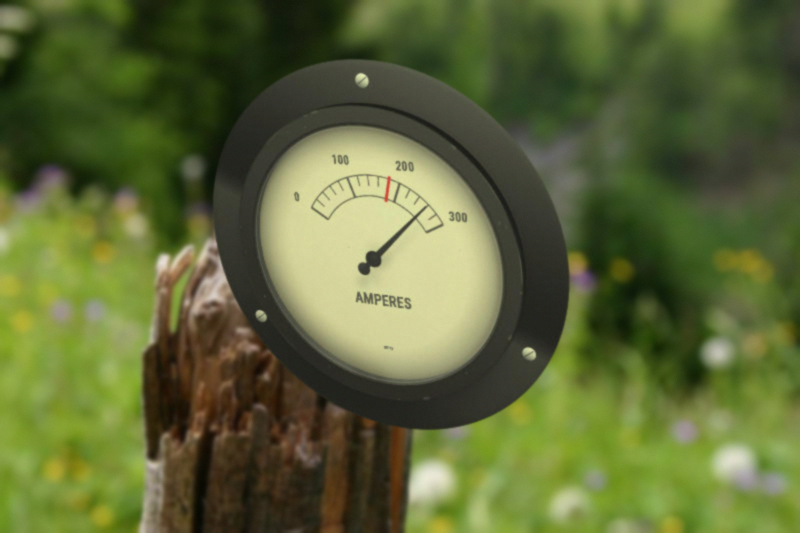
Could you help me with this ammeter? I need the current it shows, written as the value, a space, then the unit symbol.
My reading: 260 A
